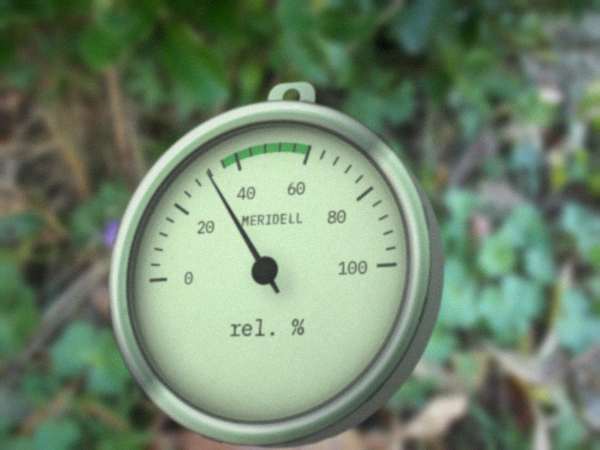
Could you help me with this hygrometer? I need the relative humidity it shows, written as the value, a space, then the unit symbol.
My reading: 32 %
